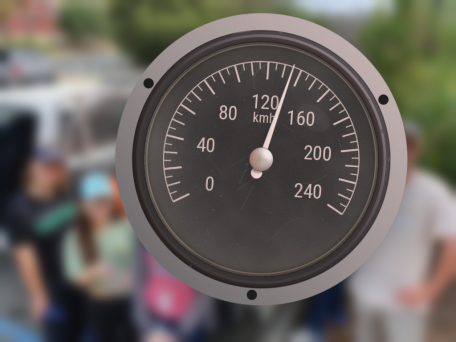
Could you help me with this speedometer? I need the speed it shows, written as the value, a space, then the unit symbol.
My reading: 135 km/h
